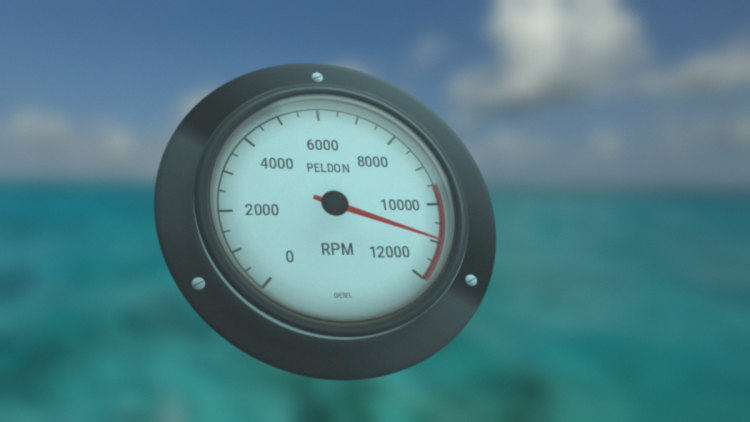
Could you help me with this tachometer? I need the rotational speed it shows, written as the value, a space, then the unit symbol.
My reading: 11000 rpm
